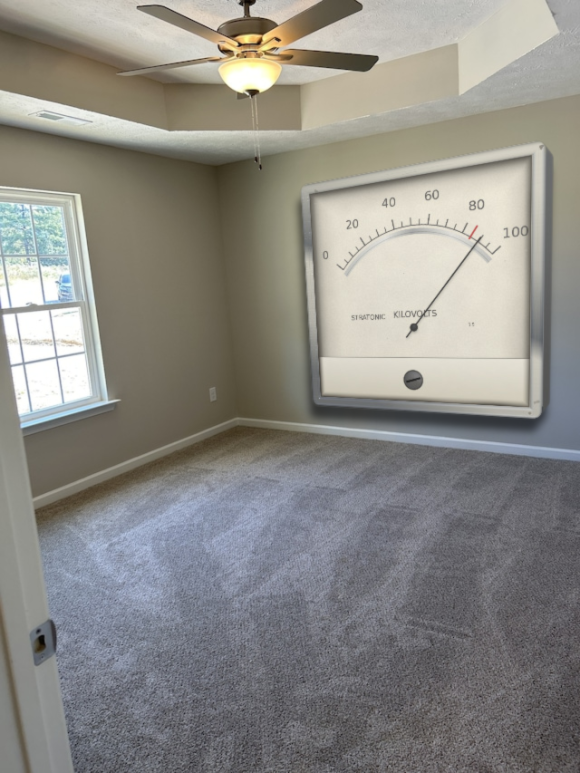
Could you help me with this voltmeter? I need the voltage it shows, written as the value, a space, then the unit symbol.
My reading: 90 kV
